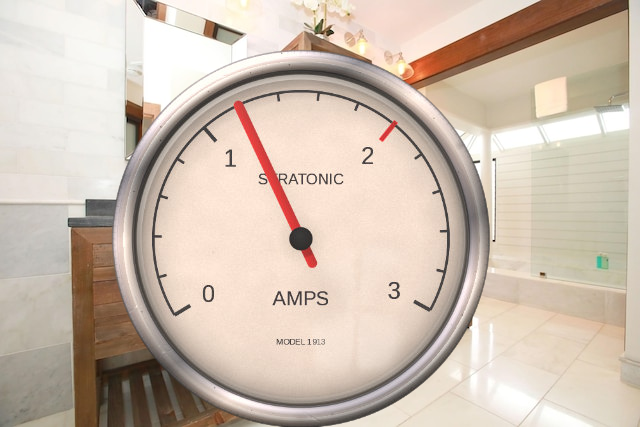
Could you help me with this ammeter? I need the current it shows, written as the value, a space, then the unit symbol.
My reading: 1.2 A
